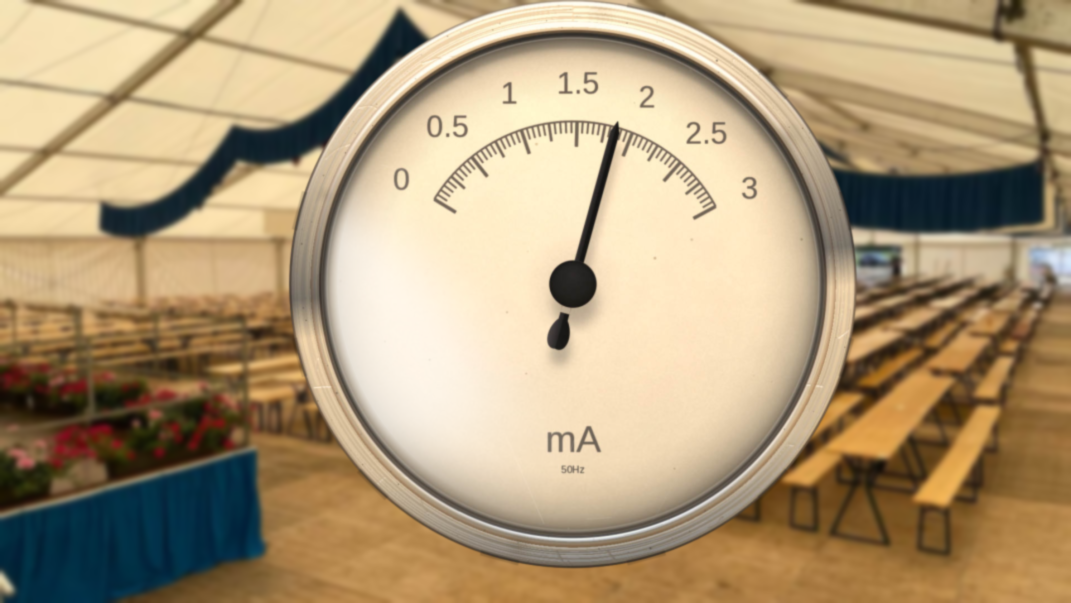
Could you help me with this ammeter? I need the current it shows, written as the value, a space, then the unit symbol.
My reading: 1.85 mA
